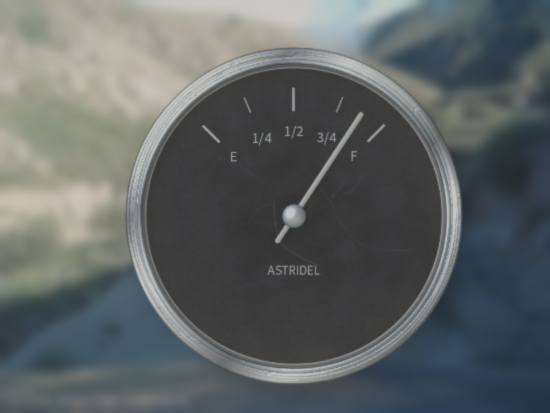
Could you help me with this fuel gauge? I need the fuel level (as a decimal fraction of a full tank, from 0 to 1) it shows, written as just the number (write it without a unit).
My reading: 0.875
